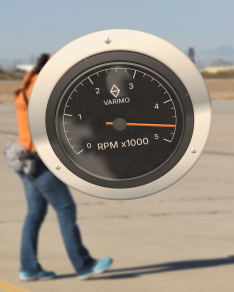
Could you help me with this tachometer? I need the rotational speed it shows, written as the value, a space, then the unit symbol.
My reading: 4600 rpm
